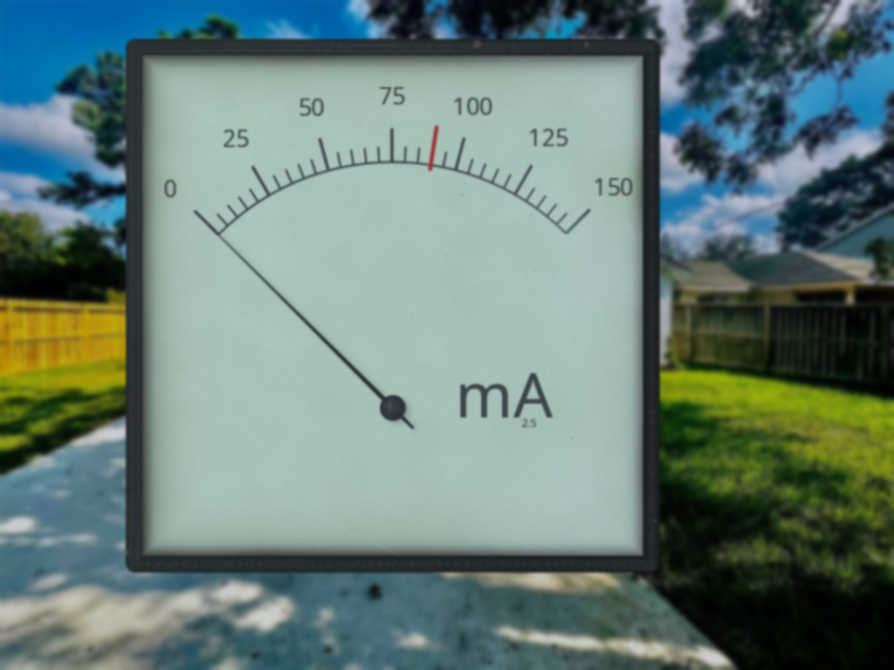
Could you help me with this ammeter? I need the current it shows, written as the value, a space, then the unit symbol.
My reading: 0 mA
